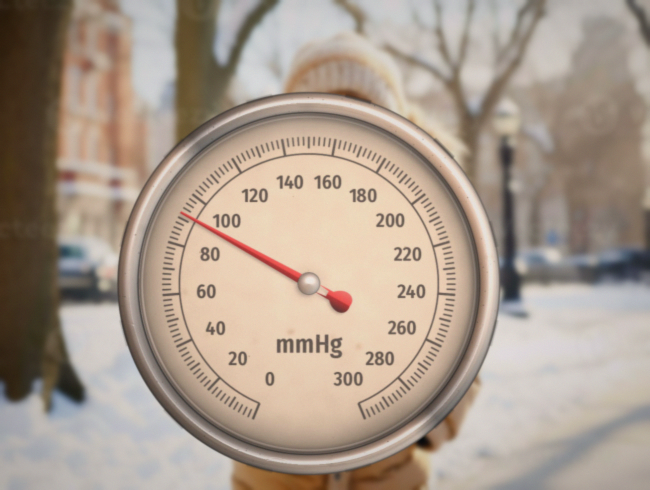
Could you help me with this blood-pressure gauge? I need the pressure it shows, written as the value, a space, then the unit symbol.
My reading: 92 mmHg
